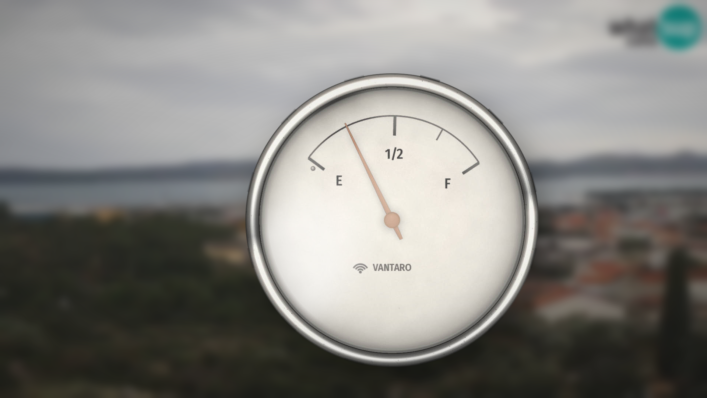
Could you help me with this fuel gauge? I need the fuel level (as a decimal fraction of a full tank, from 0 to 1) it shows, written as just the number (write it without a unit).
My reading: 0.25
